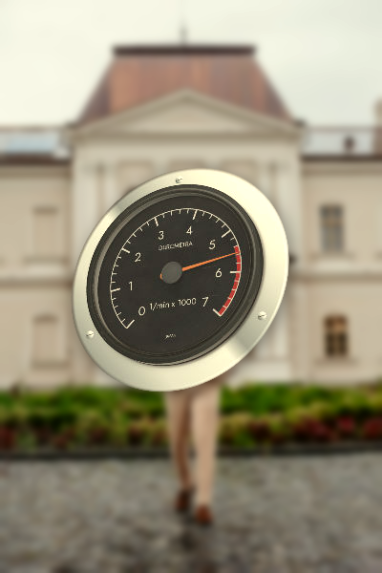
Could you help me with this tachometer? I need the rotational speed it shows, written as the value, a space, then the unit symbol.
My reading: 5600 rpm
